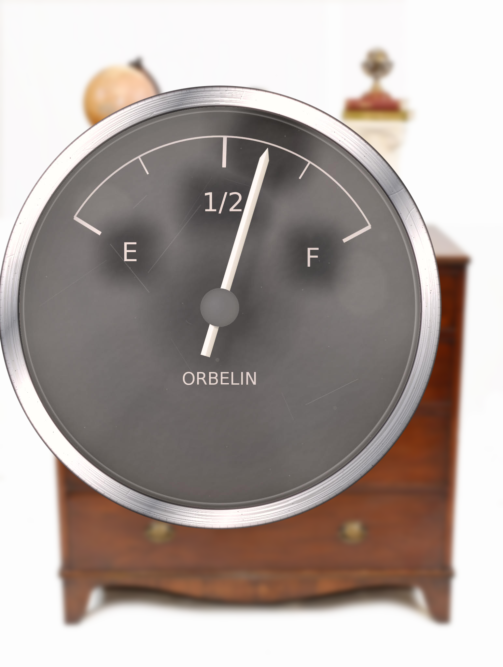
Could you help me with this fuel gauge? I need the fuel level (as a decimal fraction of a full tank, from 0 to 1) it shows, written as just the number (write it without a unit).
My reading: 0.625
